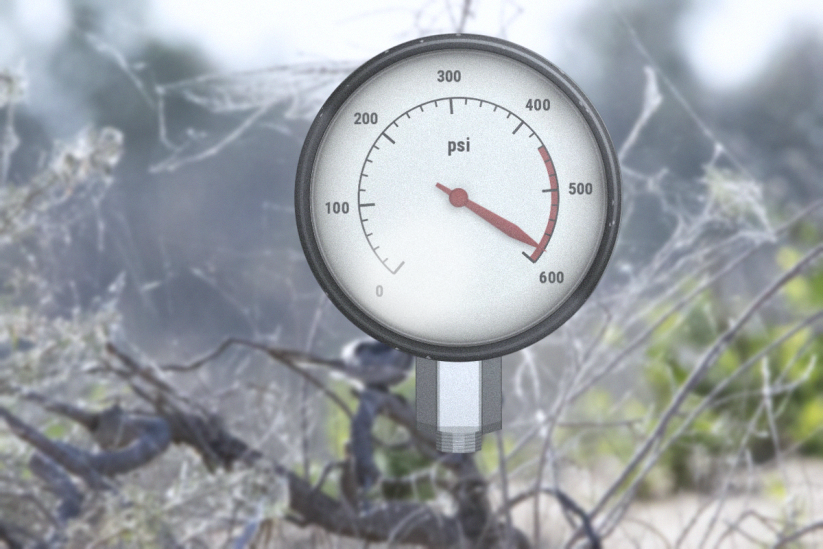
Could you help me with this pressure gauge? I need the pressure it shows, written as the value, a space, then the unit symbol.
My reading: 580 psi
